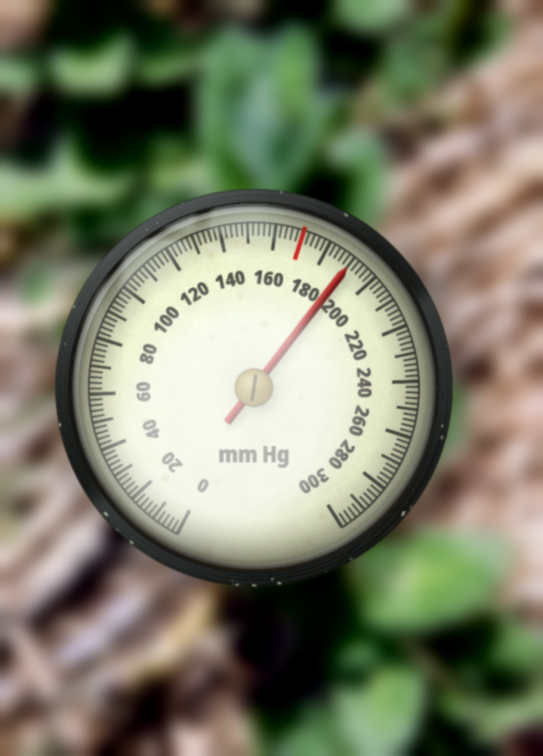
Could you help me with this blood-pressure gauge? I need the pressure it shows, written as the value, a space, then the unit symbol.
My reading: 190 mmHg
